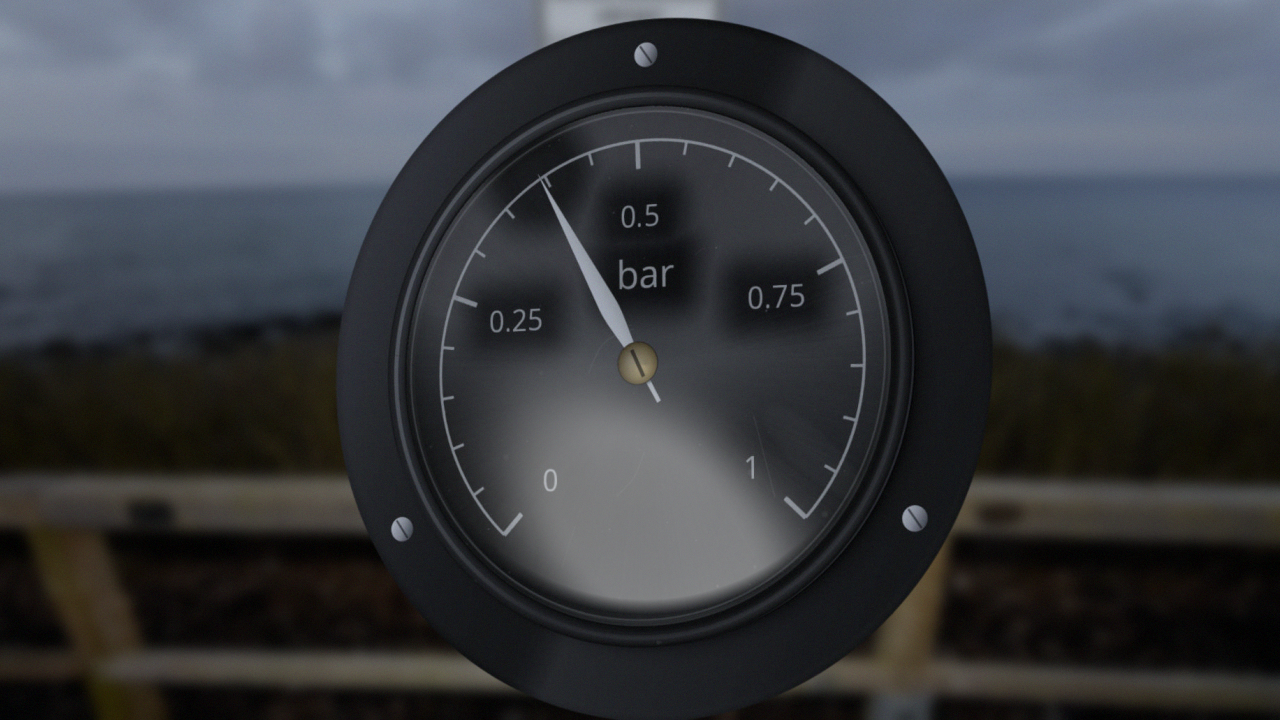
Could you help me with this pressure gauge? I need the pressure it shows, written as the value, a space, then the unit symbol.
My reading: 0.4 bar
